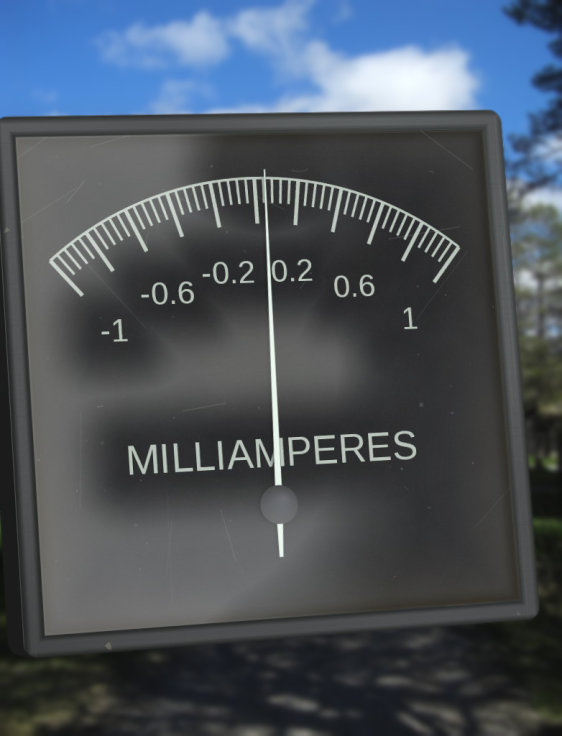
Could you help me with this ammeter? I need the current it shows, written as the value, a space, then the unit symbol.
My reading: 0.04 mA
